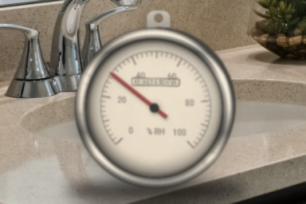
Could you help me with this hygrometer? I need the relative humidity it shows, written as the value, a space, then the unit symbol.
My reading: 30 %
